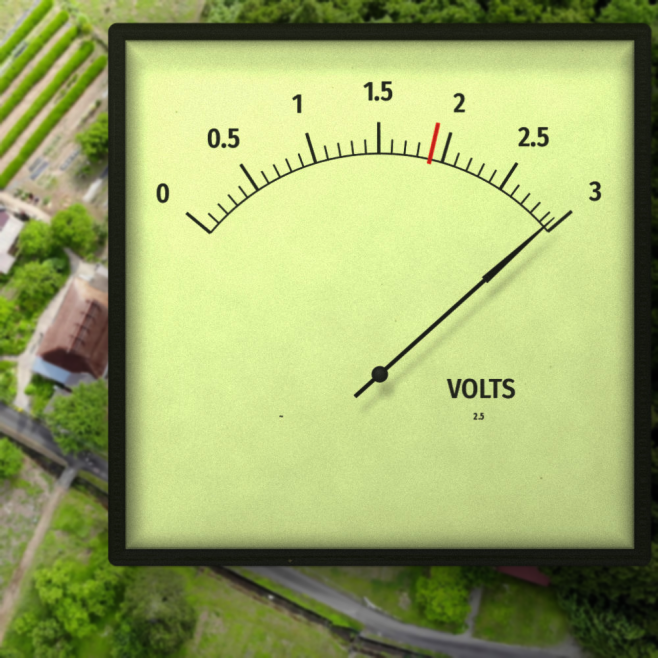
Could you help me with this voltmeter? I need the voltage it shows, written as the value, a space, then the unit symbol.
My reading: 2.95 V
